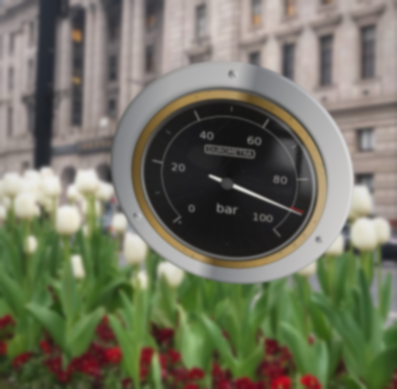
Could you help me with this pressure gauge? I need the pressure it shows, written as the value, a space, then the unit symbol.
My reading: 90 bar
